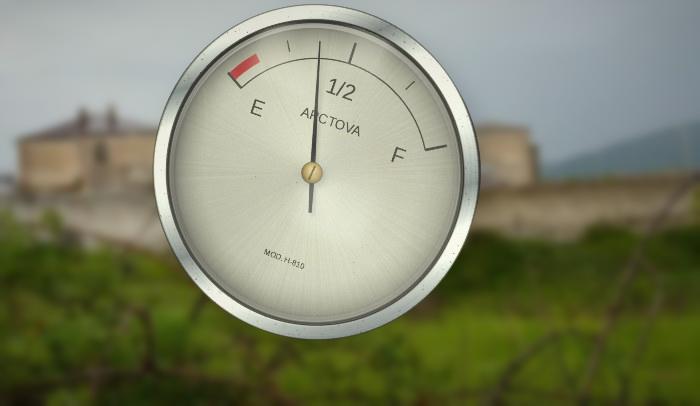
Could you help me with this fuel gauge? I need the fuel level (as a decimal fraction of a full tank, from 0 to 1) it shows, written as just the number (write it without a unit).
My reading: 0.375
